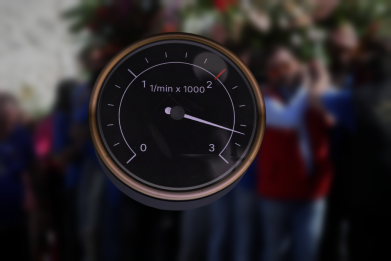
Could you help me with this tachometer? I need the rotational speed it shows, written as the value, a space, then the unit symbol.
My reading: 2700 rpm
